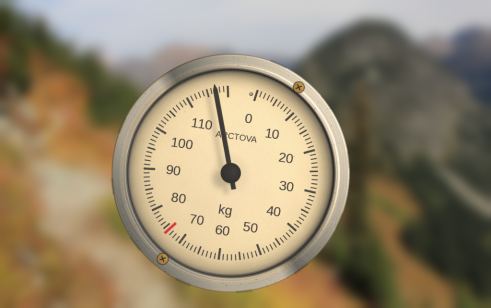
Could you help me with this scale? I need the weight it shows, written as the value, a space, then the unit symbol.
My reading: 117 kg
